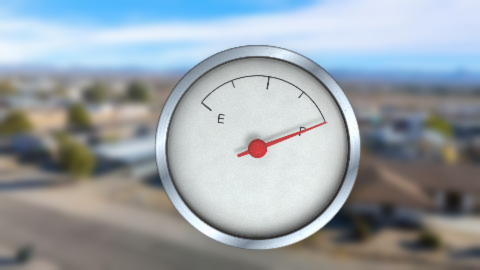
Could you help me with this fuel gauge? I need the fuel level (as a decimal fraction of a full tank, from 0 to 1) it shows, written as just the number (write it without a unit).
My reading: 1
